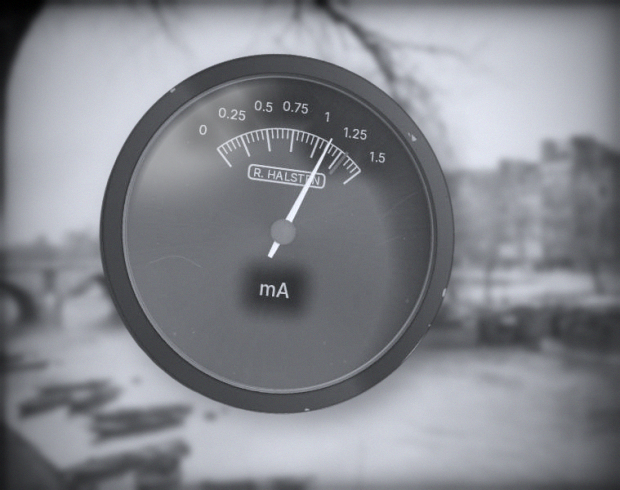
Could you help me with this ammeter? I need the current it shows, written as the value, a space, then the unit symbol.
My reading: 1.1 mA
